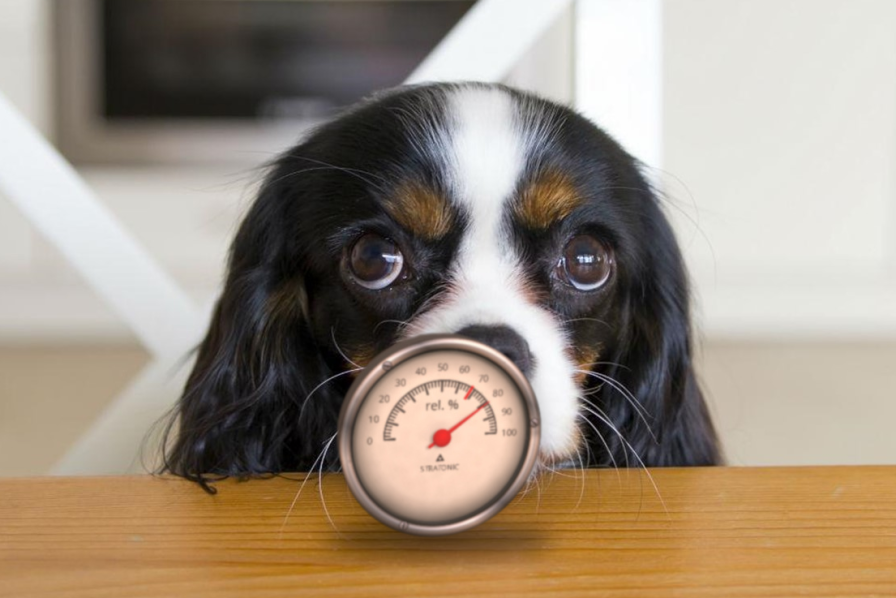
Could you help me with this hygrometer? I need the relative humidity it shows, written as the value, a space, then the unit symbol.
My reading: 80 %
